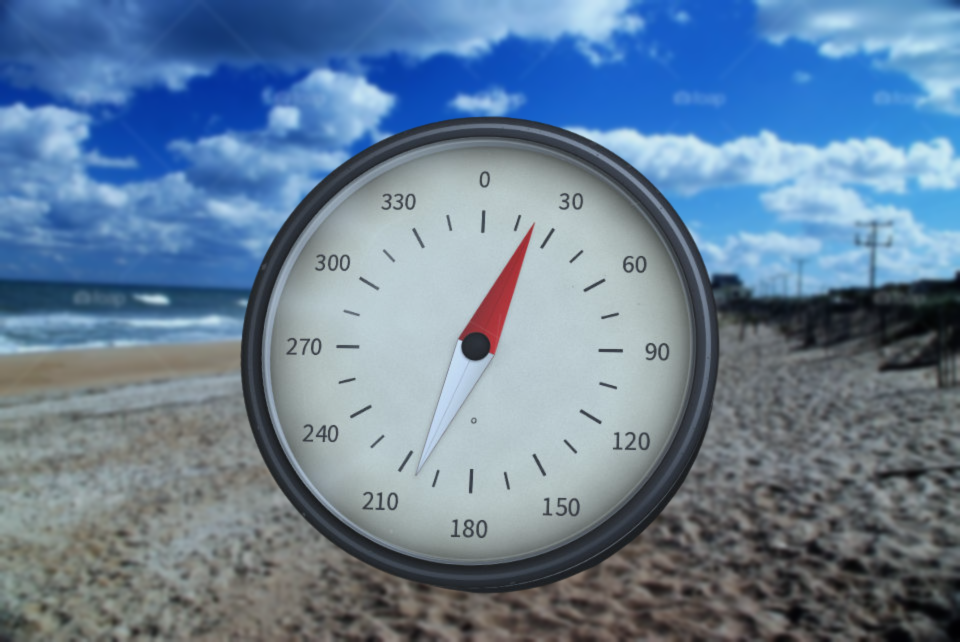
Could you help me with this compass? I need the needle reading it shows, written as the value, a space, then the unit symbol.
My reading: 22.5 °
